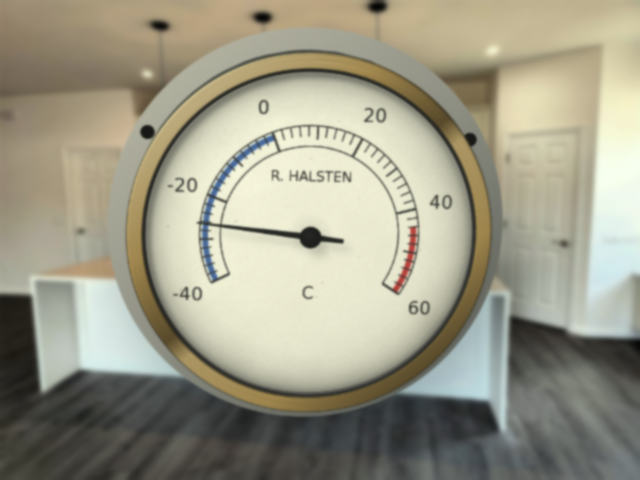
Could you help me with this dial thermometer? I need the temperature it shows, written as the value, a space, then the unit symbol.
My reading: -26 °C
